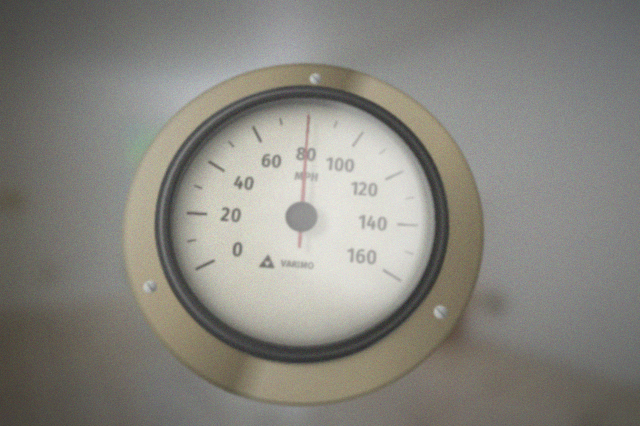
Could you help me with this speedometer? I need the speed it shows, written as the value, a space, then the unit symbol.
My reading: 80 mph
